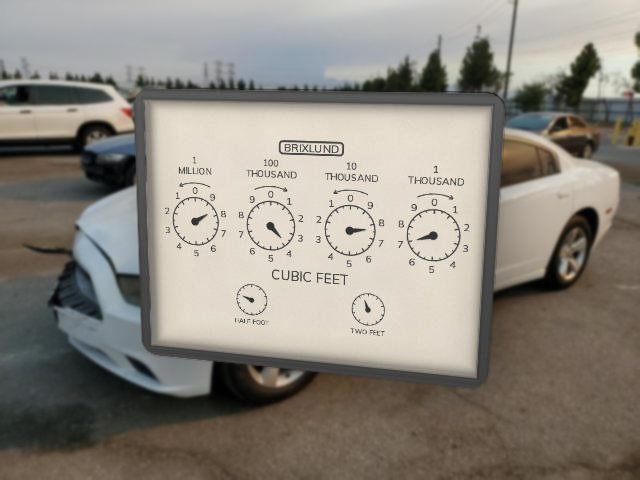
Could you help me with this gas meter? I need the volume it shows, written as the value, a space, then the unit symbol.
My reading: 837700 ft³
